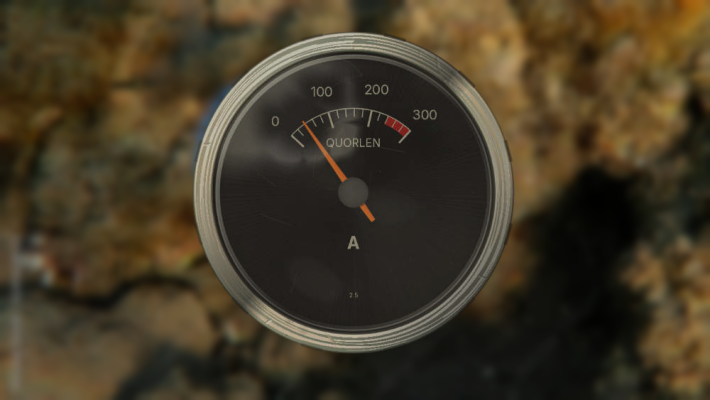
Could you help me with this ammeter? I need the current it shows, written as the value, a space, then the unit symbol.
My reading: 40 A
